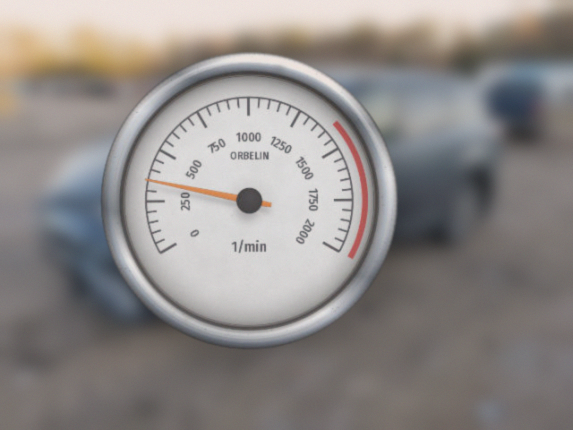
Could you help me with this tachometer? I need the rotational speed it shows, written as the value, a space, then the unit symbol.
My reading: 350 rpm
